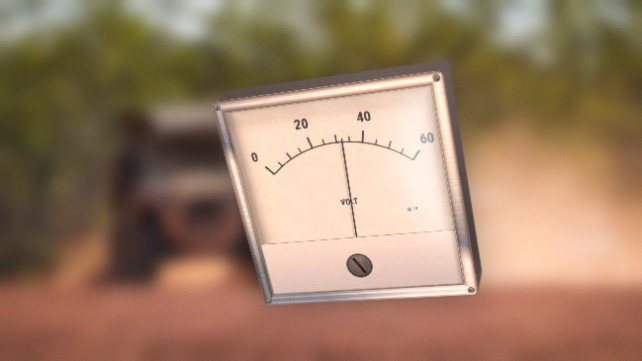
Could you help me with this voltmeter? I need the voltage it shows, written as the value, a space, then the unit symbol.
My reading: 32.5 V
